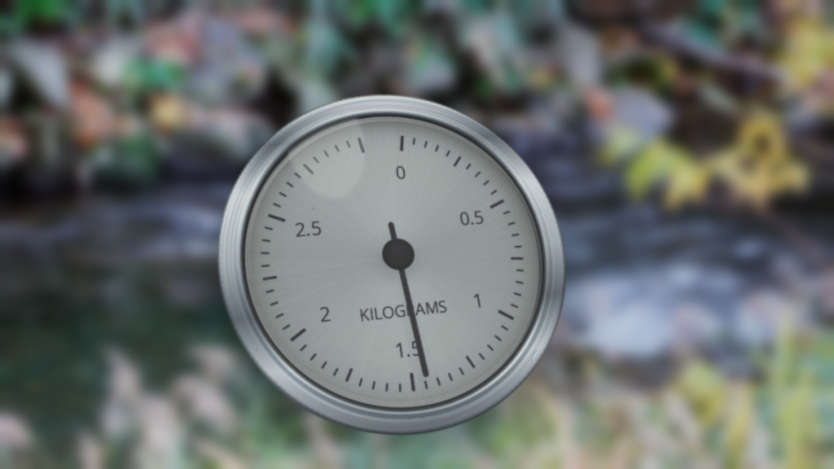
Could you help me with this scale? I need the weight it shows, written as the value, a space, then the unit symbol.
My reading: 1.45 kg
